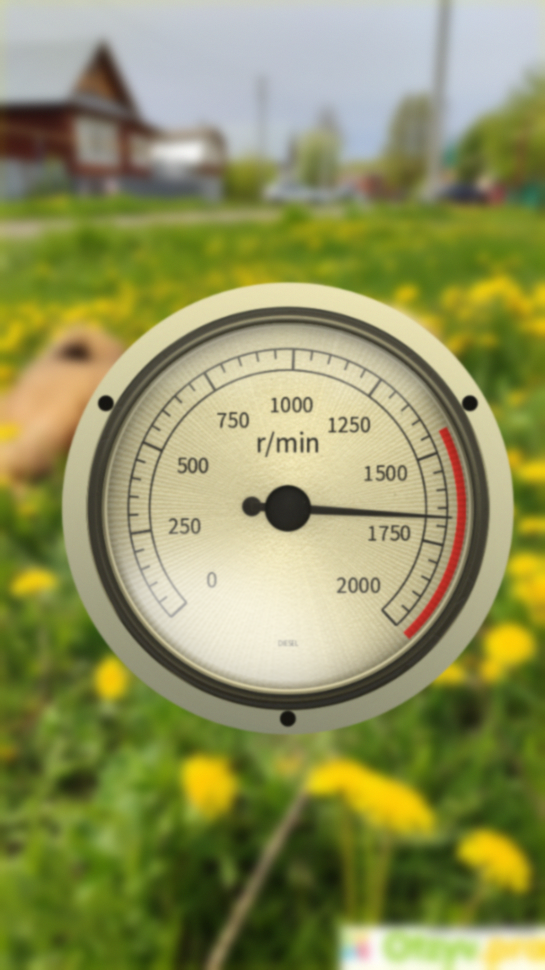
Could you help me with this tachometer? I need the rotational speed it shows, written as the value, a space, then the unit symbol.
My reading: 1675 rpm
